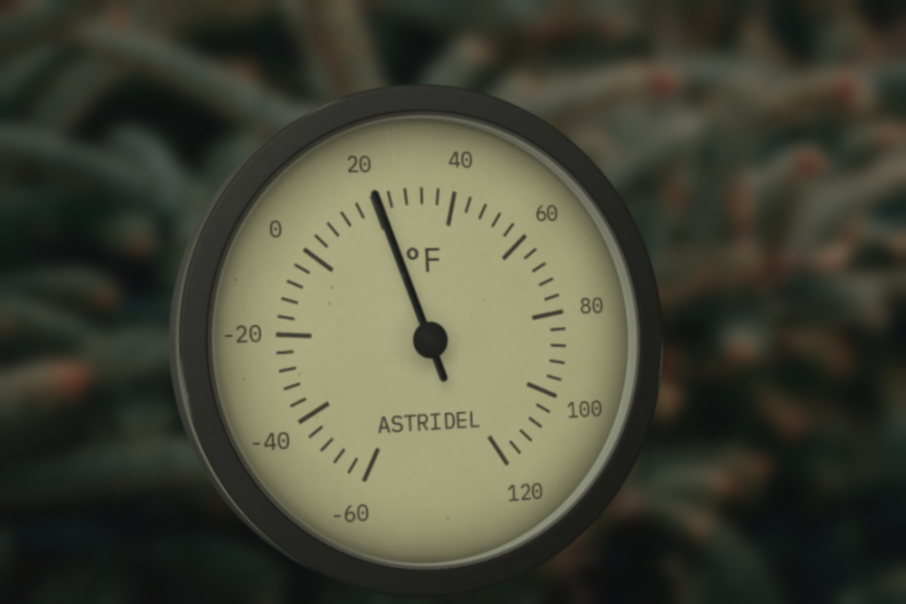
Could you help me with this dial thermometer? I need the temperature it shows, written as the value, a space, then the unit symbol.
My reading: 20 °F
